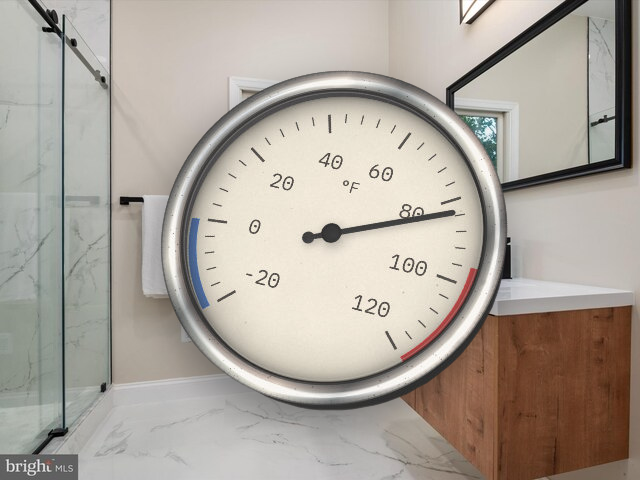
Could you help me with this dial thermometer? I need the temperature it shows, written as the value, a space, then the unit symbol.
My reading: 84 °F
